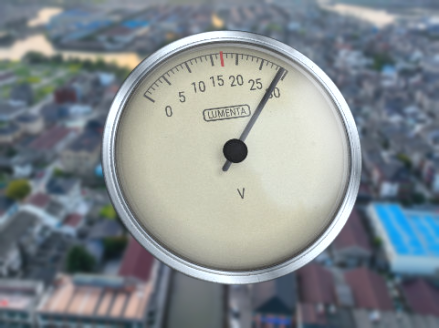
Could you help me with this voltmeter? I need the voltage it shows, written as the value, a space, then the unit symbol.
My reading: 29 V
